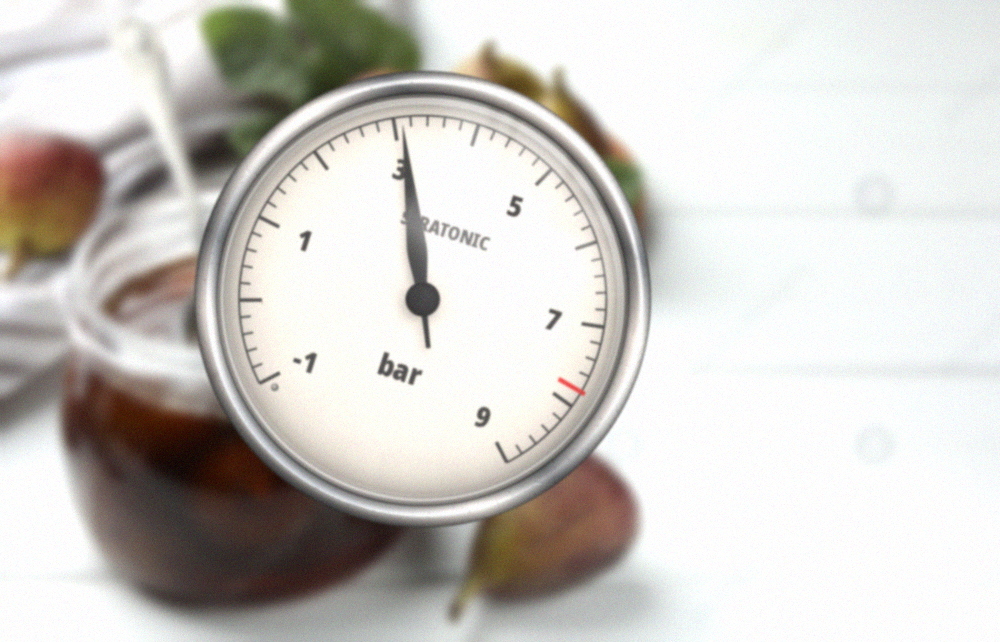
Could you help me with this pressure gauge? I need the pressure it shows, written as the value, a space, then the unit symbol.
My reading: 3.1 bar
